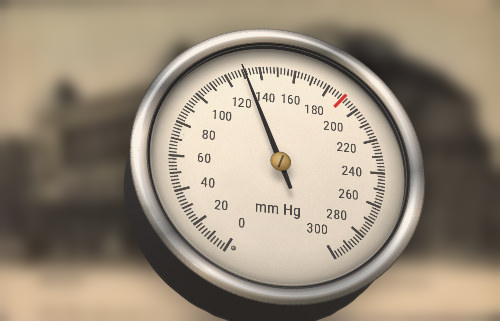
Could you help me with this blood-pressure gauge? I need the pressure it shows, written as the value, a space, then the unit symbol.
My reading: 130 mmHg
